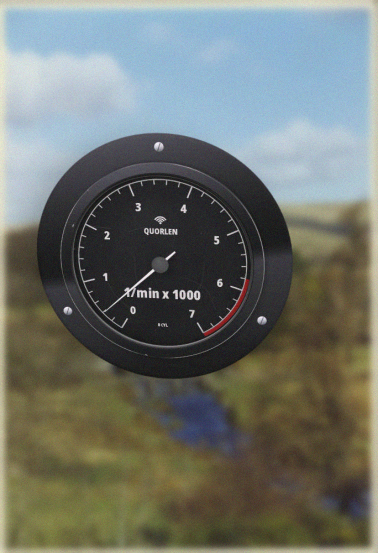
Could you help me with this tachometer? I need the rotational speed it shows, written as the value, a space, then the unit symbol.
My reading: 400 rpm
